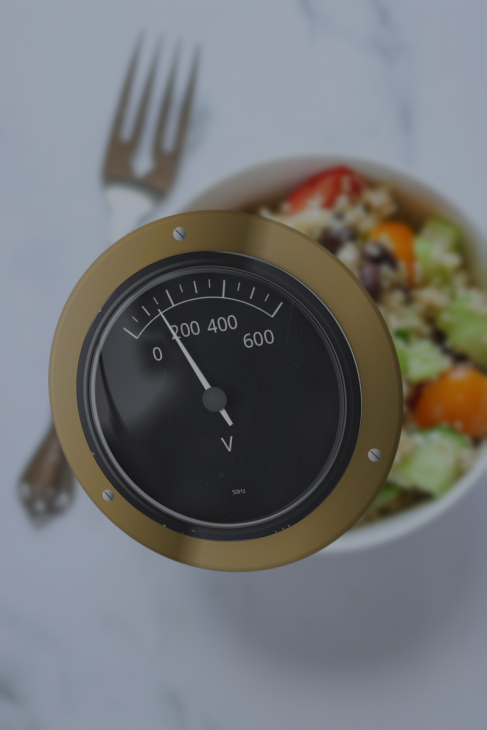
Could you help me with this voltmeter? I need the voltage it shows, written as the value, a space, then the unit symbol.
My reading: 150 V
